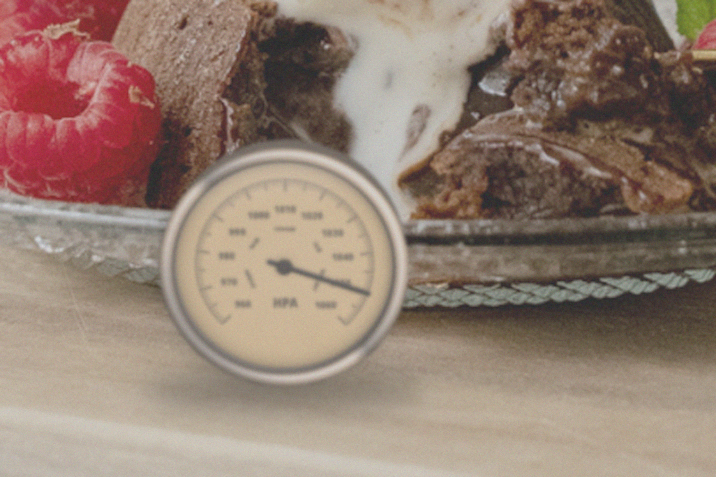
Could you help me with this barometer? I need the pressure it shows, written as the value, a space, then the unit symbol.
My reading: 1050 hPa
